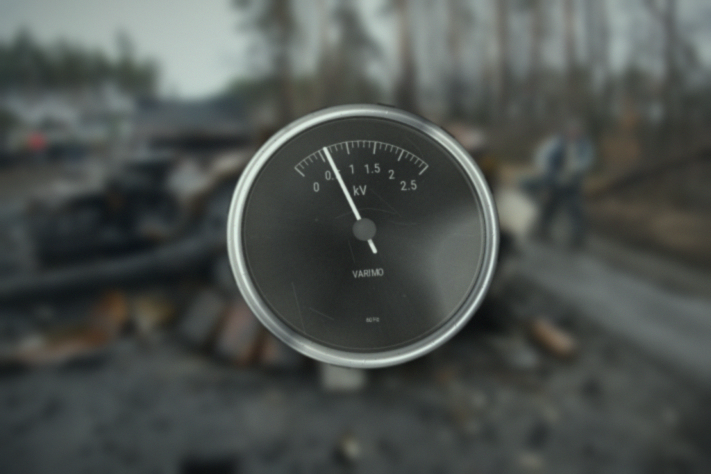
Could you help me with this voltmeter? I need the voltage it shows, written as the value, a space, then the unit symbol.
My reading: 0.6 kV
